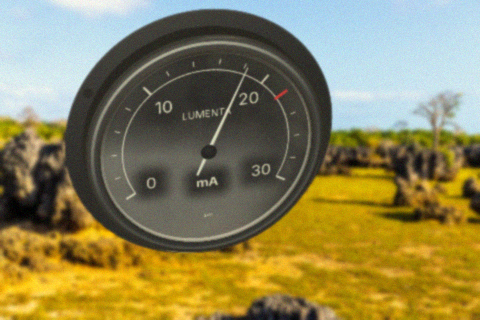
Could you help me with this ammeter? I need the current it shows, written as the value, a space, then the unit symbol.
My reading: 18 mA
